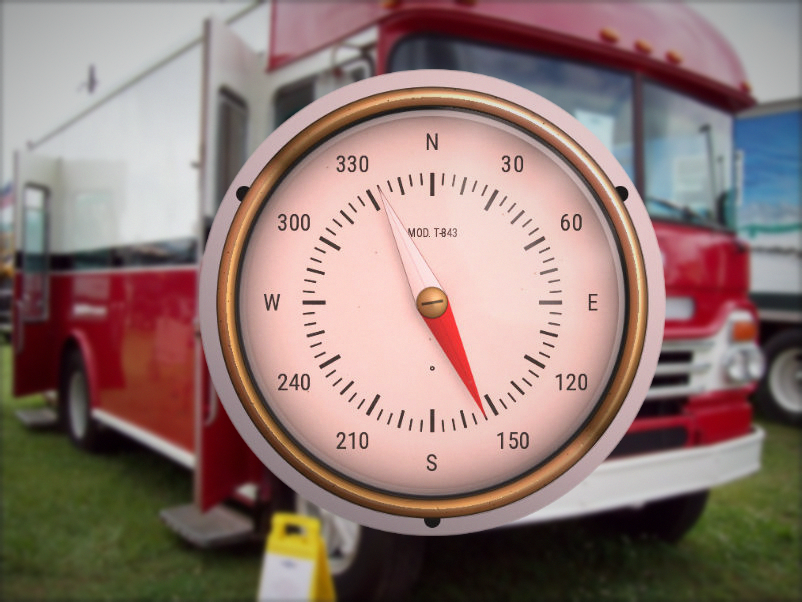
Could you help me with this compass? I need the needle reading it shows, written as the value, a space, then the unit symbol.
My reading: 155 °
